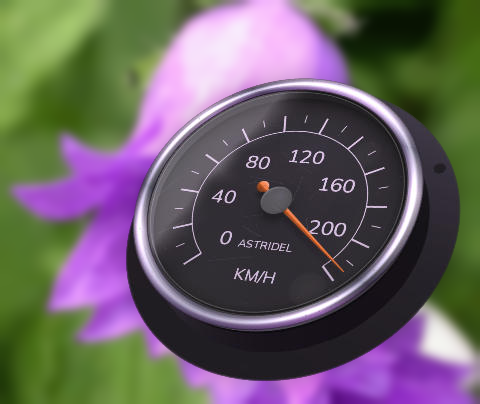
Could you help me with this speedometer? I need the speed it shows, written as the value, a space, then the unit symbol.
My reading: 215 km/h
